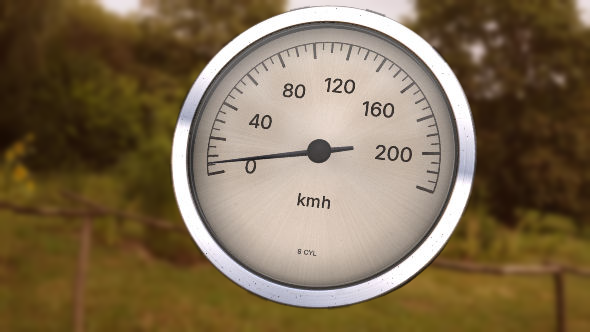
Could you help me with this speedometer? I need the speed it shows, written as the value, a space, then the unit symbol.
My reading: 5 km/h
